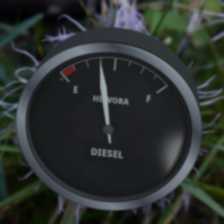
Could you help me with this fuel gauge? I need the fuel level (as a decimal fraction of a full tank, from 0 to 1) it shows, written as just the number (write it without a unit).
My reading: 0.375
